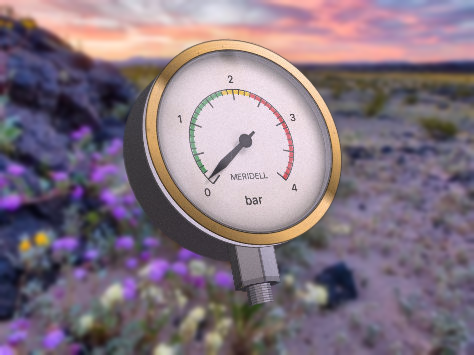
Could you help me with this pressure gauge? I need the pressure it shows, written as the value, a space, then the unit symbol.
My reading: 0.1 bar
